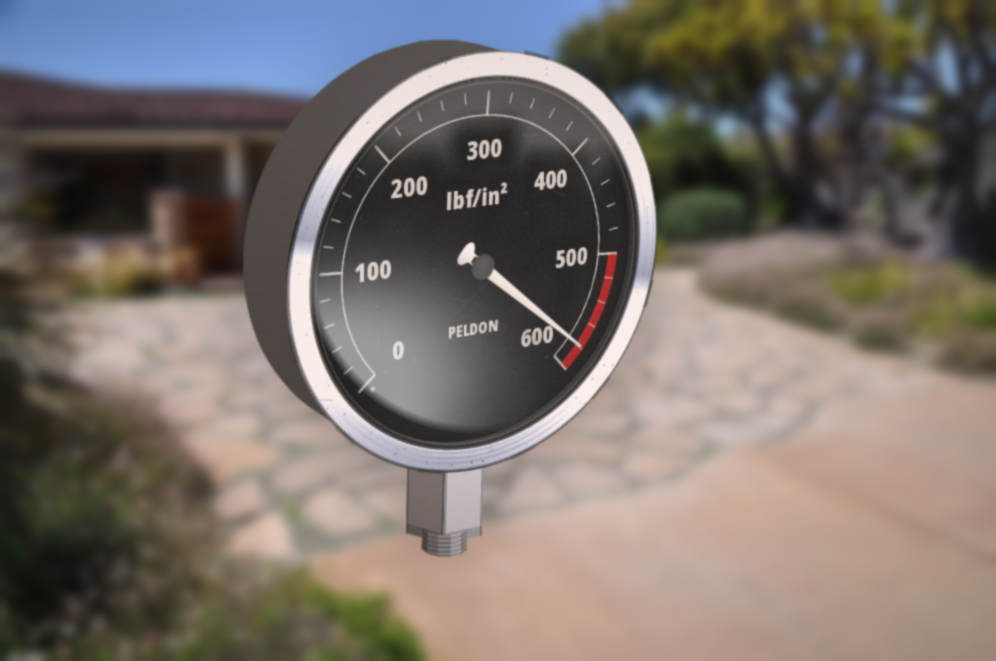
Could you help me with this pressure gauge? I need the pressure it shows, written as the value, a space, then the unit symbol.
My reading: 580 psi
